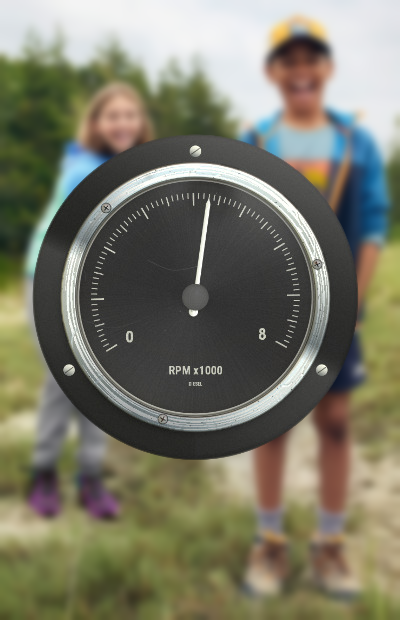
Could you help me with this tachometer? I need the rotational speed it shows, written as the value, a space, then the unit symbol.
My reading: 4300 rpm
